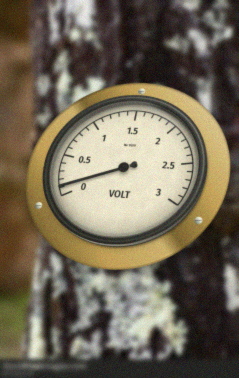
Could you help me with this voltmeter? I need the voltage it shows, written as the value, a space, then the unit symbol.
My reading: 0.1 V
